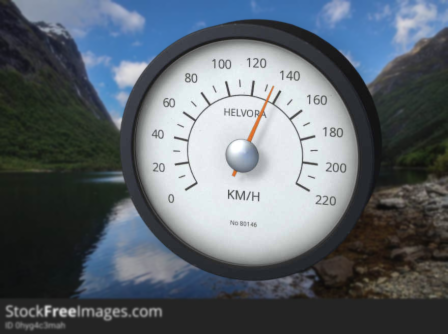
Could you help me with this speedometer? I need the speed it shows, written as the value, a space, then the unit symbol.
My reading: 135 km/h
